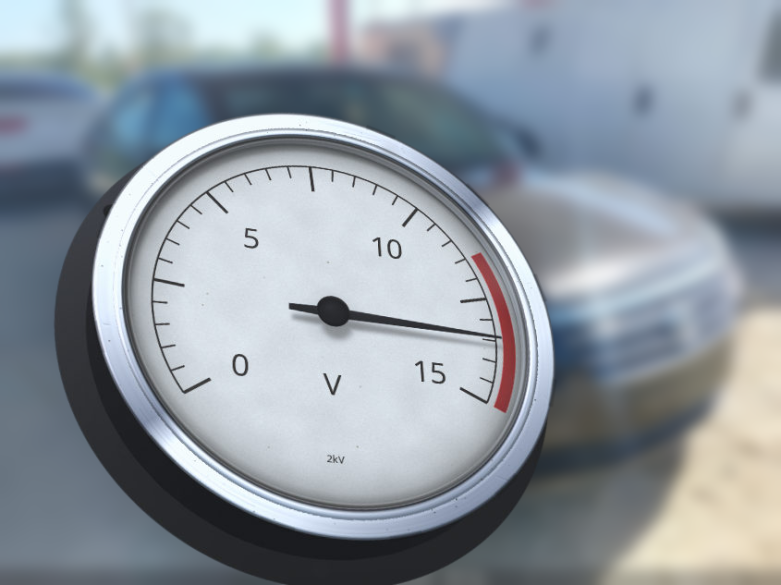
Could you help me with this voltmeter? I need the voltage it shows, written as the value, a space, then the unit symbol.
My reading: 13.5 V
